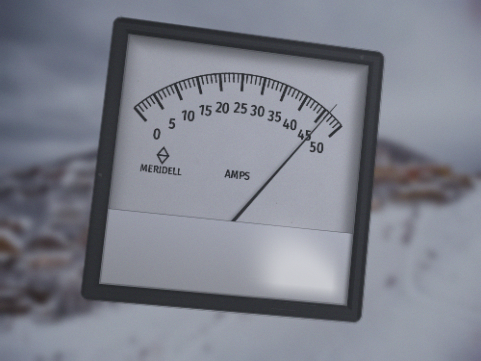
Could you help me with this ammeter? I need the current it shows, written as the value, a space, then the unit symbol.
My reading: 46 A
